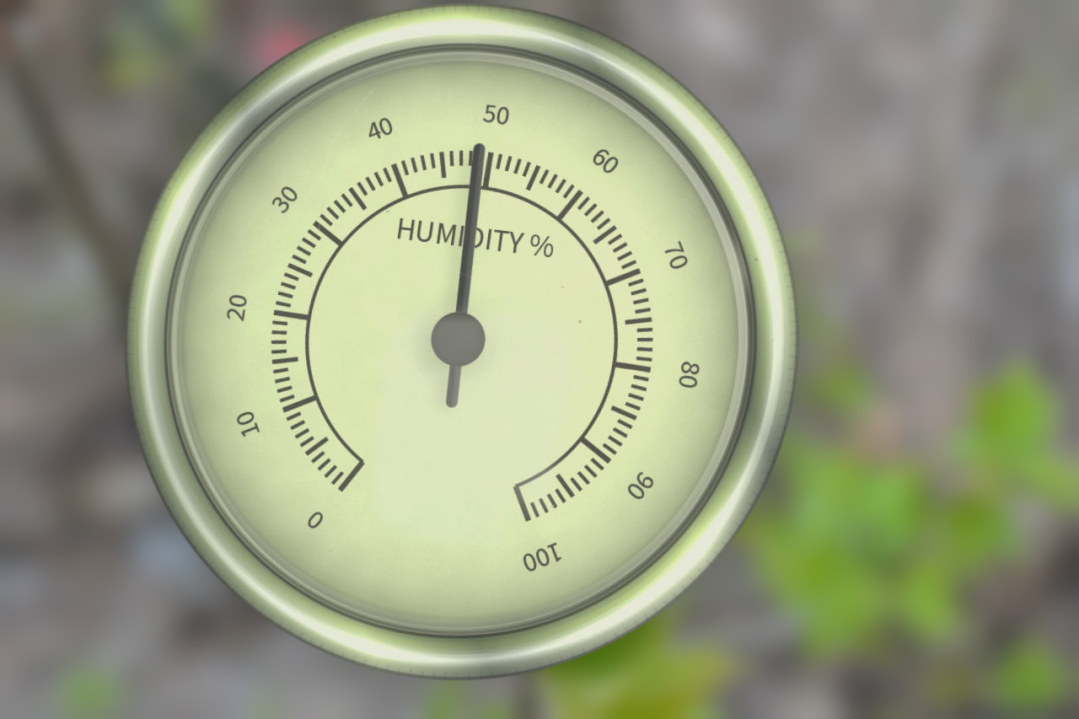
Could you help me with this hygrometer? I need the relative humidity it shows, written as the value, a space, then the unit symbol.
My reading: 49 %
